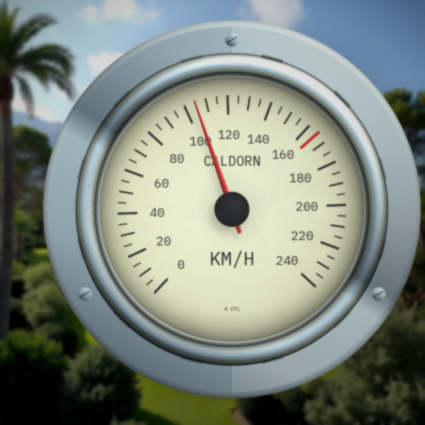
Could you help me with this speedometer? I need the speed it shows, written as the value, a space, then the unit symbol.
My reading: 105 km/h
